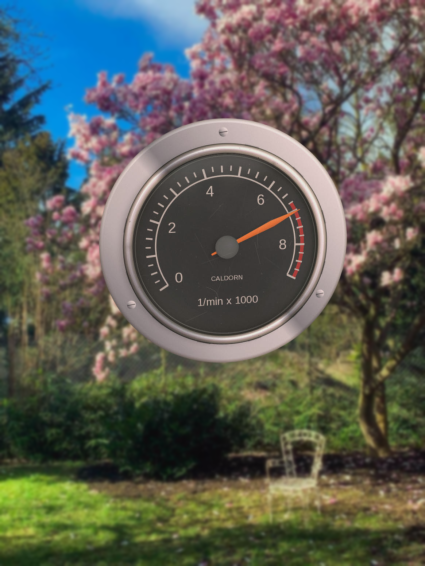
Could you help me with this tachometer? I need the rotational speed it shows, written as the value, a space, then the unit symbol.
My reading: 7000 rpm
